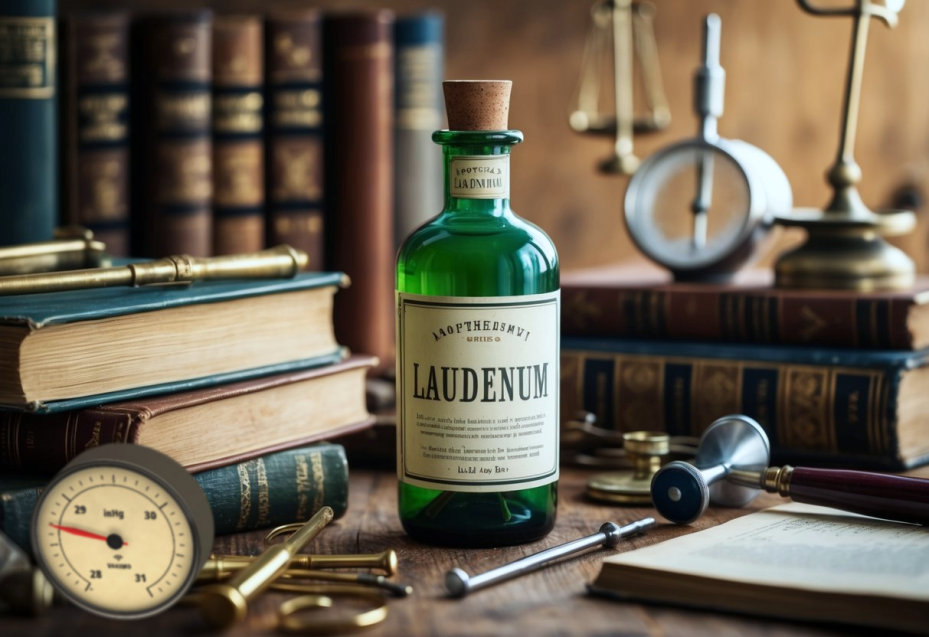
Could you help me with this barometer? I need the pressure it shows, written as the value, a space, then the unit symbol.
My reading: 28.7 inHg
